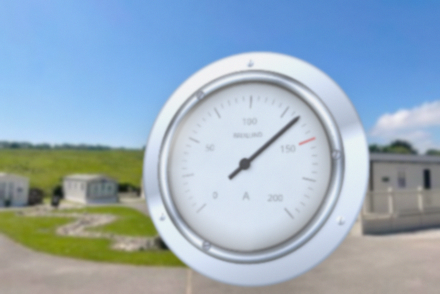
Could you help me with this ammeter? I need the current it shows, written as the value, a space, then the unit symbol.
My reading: 135 A
